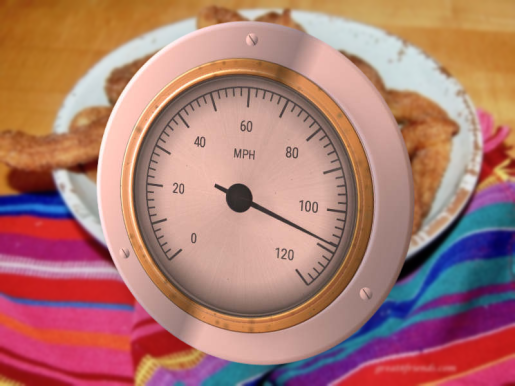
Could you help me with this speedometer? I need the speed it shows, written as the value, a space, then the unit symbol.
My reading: 108 mph
